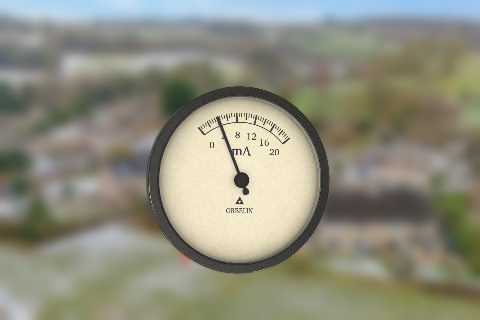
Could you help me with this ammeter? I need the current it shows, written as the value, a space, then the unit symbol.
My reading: 4 mA
